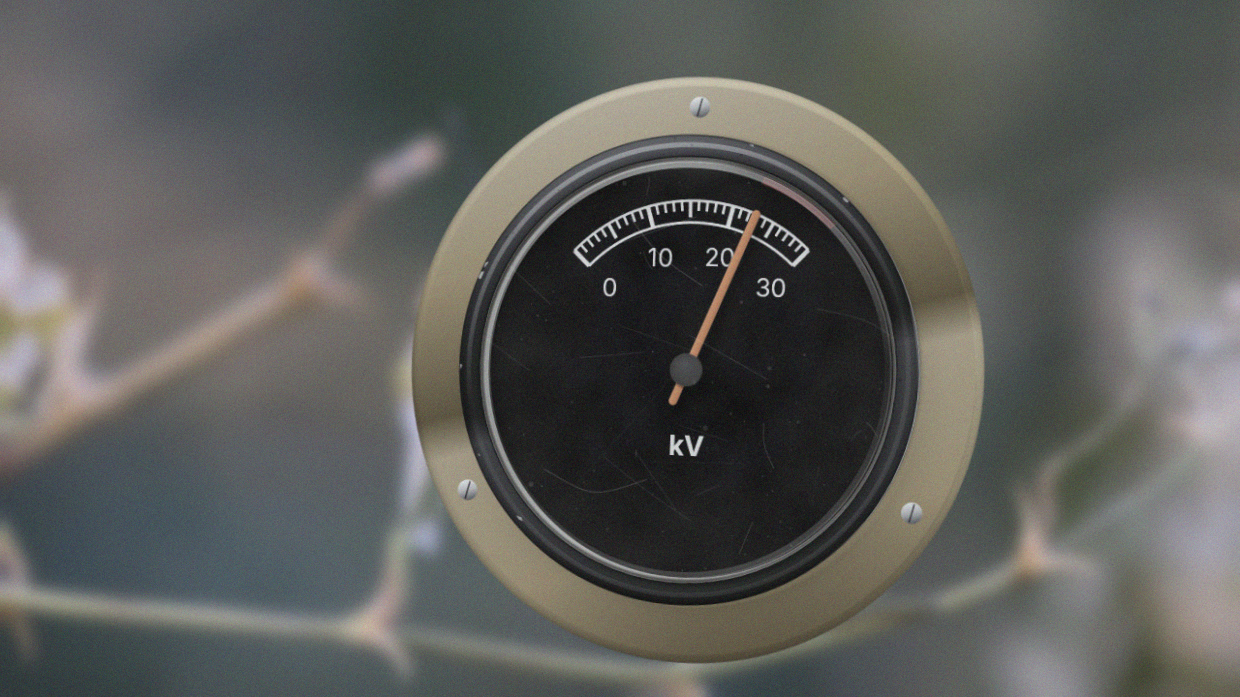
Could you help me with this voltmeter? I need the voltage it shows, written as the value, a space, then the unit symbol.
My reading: 23 kV
